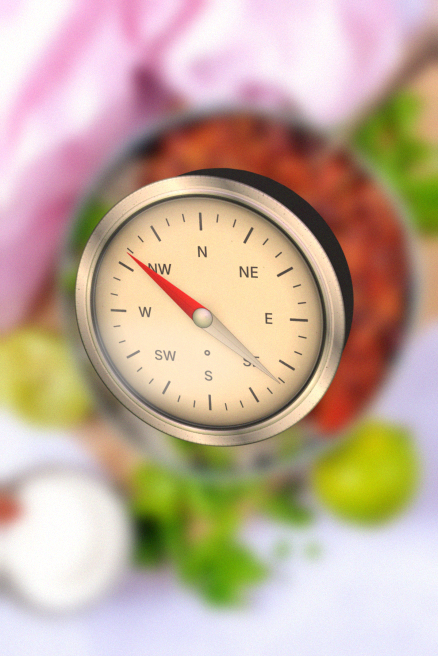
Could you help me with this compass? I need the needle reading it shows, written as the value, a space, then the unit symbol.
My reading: 310 °
